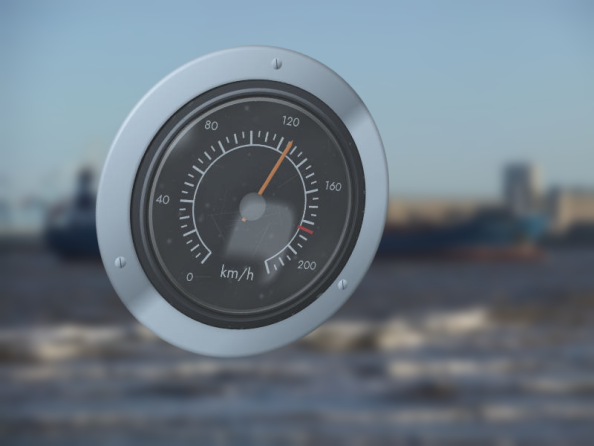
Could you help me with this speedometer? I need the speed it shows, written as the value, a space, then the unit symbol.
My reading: 125 km/h
